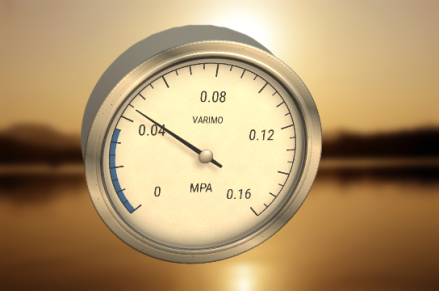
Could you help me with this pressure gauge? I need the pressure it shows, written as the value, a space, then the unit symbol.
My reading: 0.045 MPa
